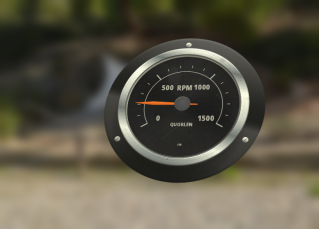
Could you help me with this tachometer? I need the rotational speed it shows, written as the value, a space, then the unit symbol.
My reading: 200 rpm
